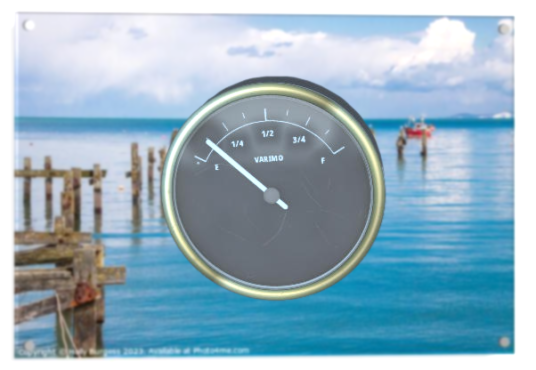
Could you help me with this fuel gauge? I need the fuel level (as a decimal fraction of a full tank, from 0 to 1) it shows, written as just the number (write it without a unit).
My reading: 0.125
